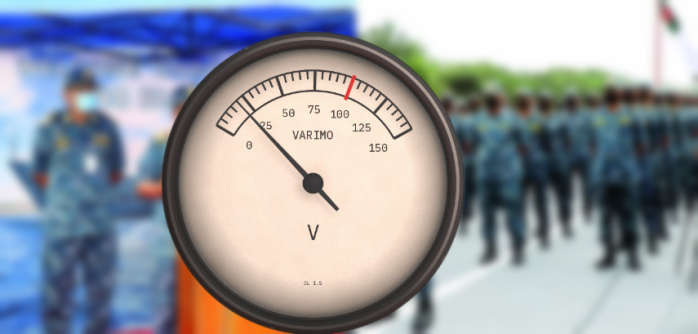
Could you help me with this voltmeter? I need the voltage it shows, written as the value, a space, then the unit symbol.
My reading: 20 V
